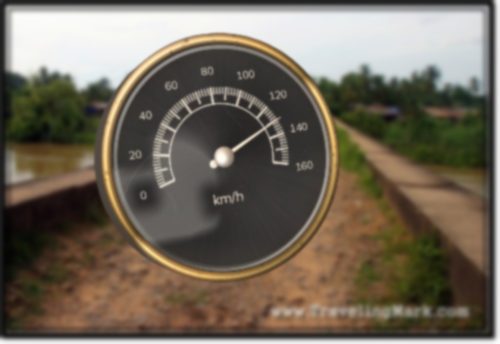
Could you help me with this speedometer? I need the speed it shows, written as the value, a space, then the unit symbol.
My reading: 130 km/h
